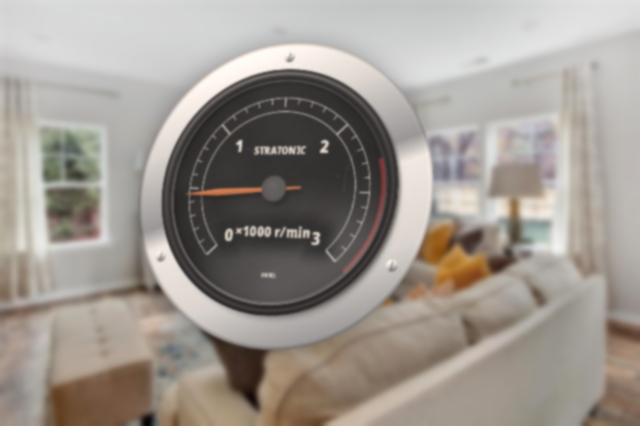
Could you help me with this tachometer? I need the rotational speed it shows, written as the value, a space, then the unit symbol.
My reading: 450 rpm
